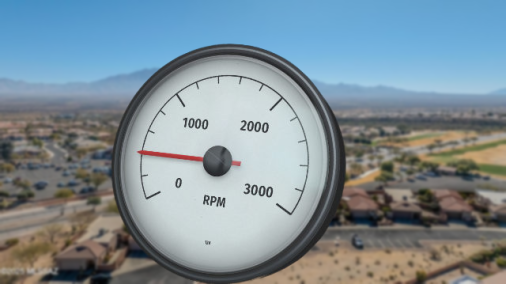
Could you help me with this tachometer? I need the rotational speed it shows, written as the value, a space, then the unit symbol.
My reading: 400 rpm
